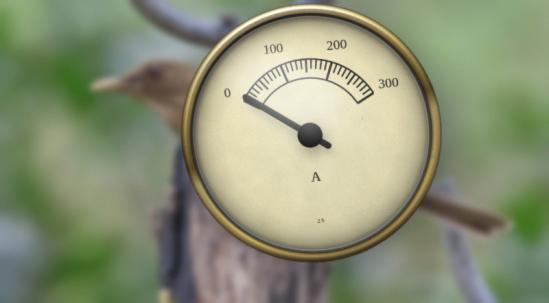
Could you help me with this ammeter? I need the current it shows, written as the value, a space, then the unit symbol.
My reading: 10 A
